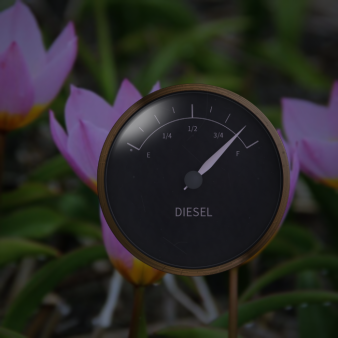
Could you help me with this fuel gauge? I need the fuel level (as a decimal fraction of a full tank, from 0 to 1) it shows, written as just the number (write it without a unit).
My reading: 0.875
